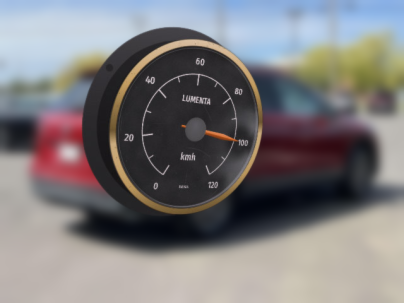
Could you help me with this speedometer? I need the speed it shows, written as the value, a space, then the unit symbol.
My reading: 100 km/h
